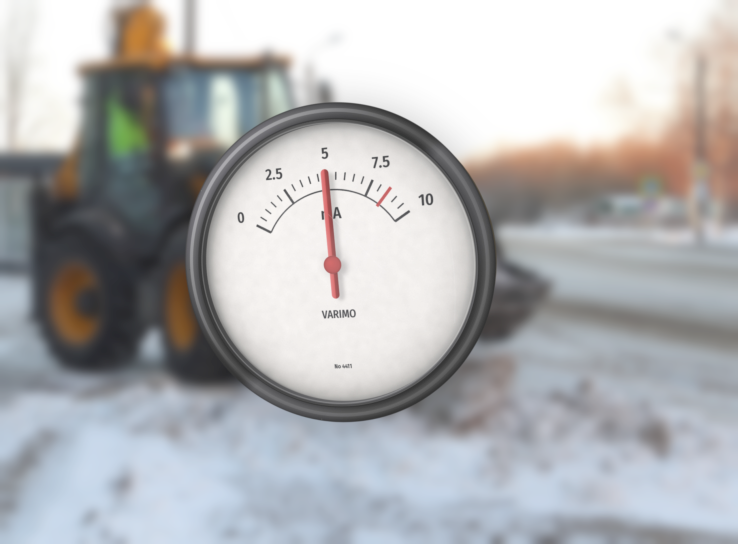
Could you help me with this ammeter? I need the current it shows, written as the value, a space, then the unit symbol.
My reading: 5 mA
